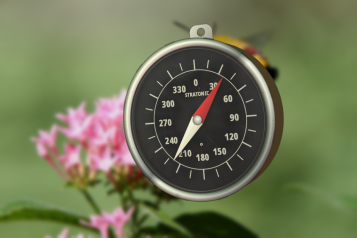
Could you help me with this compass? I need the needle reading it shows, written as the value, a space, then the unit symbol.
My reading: 37.5 °
